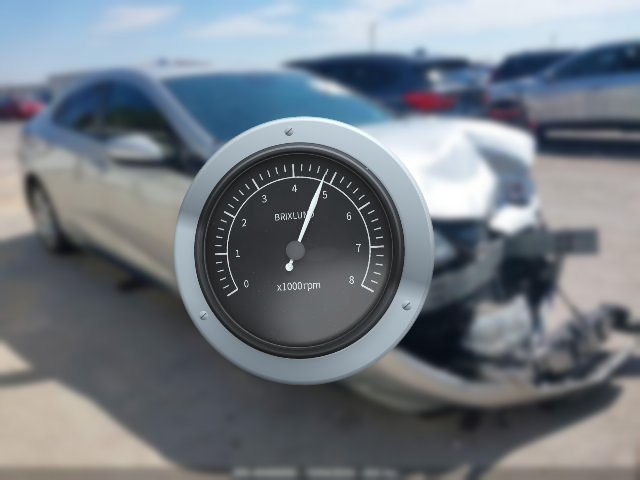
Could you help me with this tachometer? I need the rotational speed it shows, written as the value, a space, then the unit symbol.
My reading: 4800 rpm
